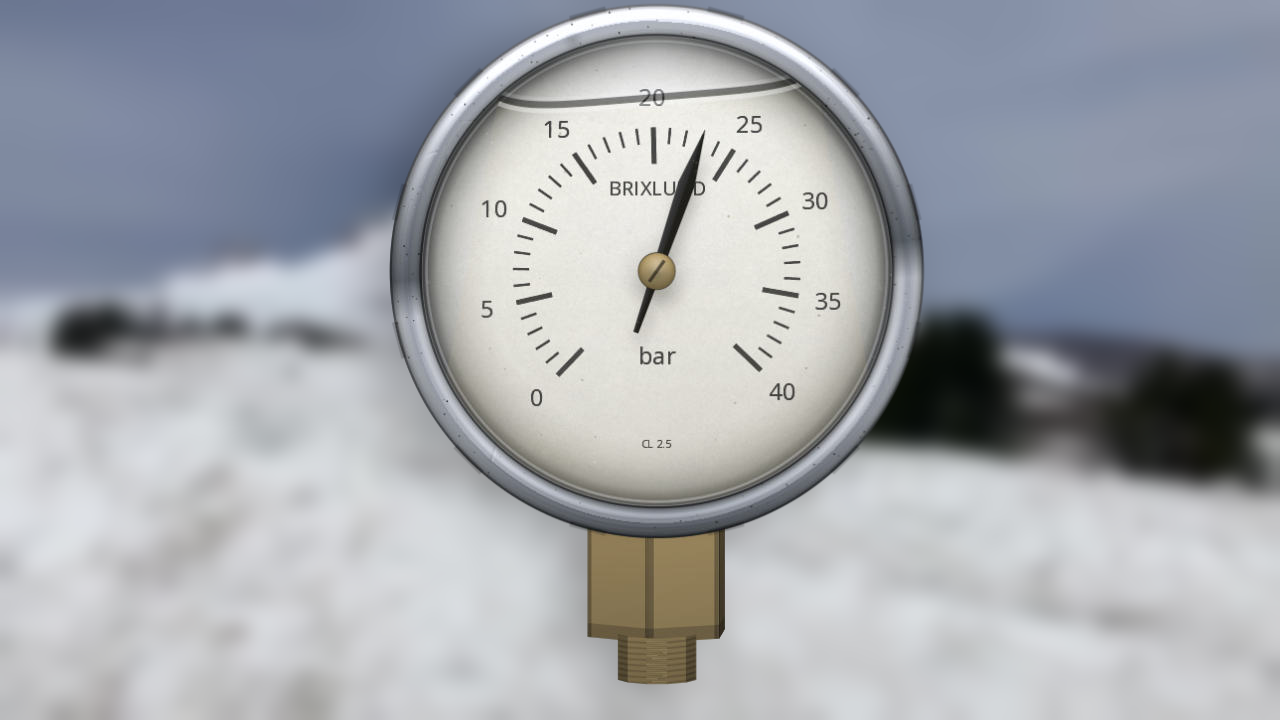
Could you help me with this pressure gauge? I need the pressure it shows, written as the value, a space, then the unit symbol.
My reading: 23 bar
